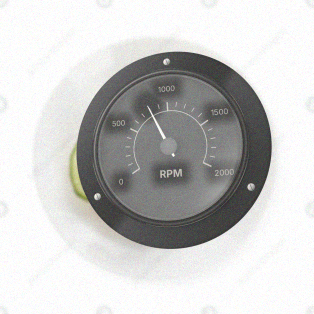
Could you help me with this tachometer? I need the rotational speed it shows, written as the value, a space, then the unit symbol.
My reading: 800 rpm
